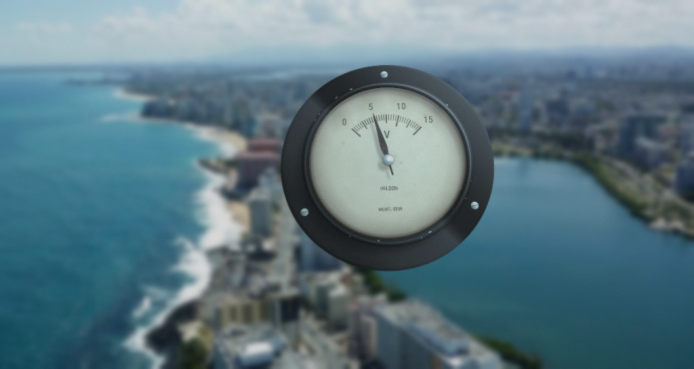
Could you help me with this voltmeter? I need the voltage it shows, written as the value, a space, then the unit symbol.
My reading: 5 V
